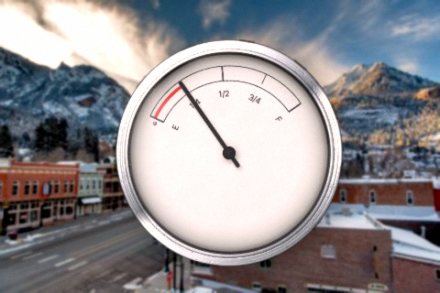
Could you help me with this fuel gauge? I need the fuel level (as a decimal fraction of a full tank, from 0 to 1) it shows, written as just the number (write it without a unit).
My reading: 0.25
